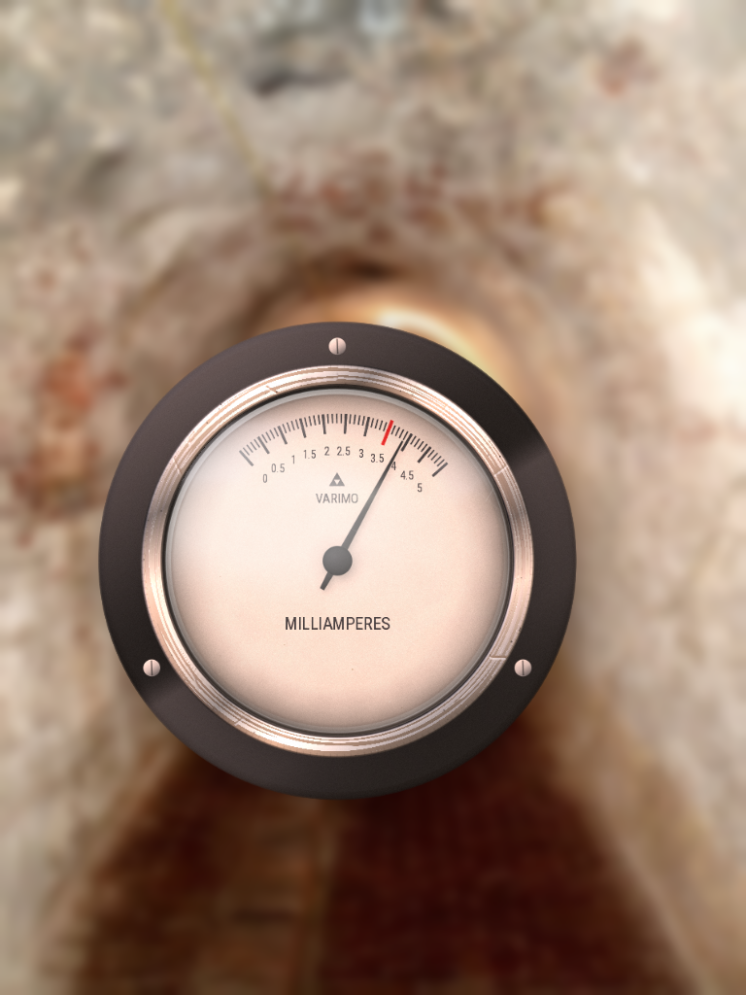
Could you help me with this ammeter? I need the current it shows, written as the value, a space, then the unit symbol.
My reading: 3.9 mA
